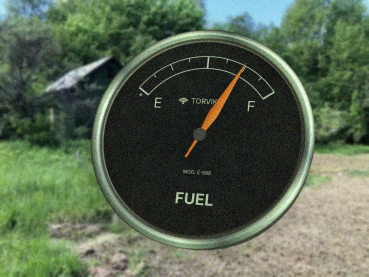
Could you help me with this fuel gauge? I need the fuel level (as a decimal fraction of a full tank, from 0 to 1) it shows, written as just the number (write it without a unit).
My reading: 0.75
